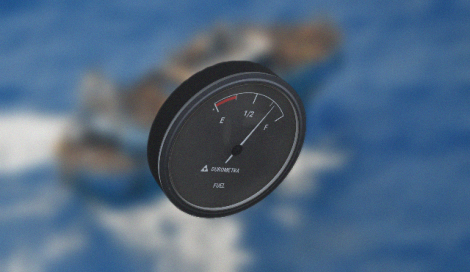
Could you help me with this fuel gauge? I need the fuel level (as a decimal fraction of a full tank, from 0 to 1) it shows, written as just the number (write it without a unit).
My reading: 0.75
